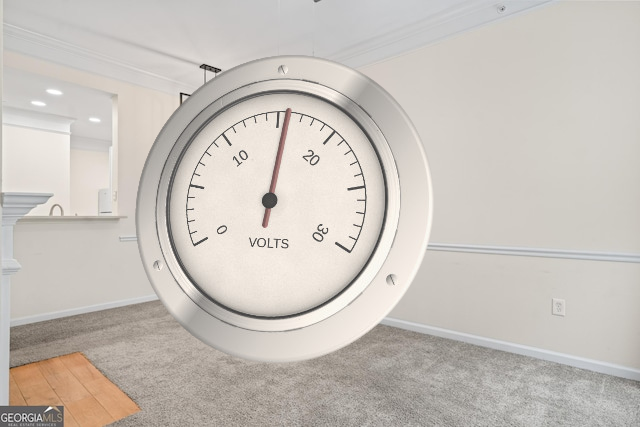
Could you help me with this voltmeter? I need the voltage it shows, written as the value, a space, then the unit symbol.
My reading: 16 V
